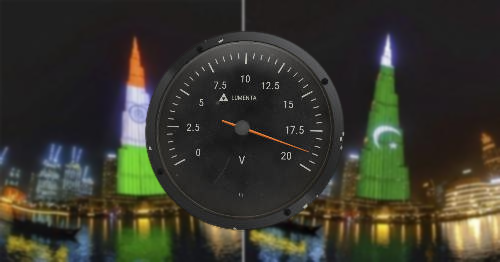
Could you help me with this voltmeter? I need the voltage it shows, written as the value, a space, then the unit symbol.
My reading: 19 V
